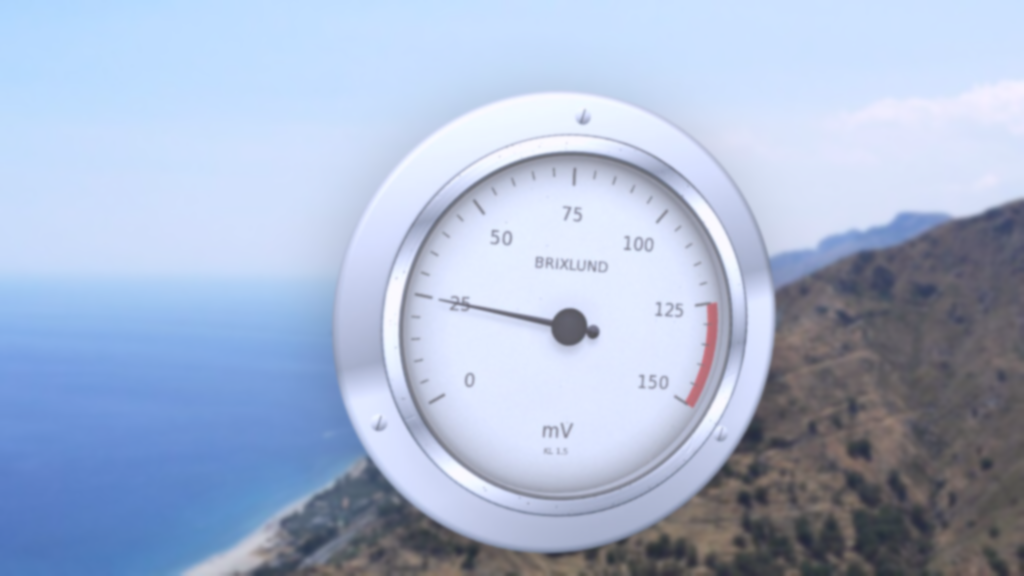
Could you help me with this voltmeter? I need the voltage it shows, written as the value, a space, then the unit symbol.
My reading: 25 mV
